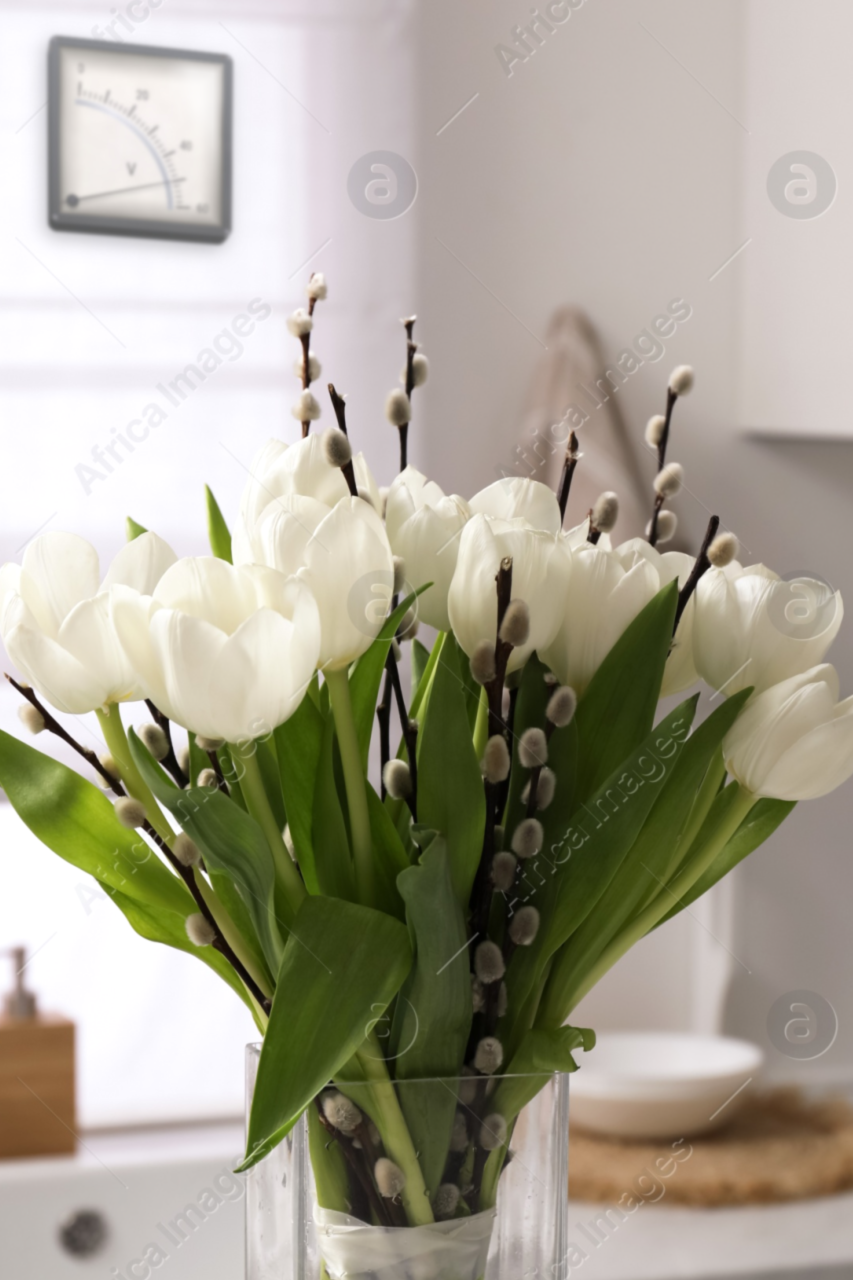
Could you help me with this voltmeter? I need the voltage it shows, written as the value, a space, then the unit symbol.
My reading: 50 V
